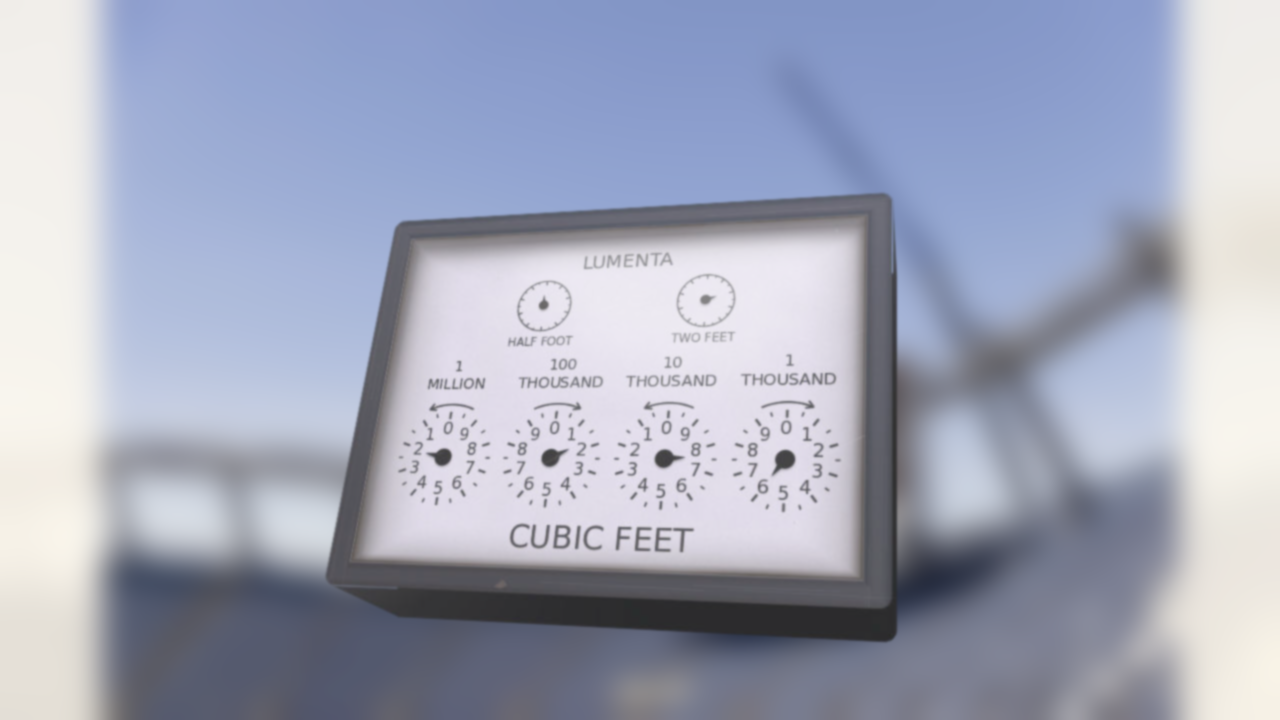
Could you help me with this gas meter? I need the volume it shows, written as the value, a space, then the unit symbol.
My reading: 217600 ft³
